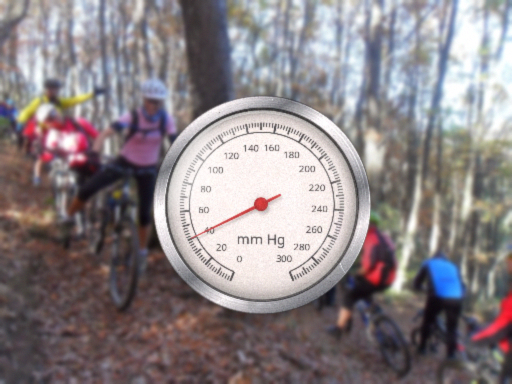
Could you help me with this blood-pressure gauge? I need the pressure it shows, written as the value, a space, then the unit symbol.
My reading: 40 mmHg
